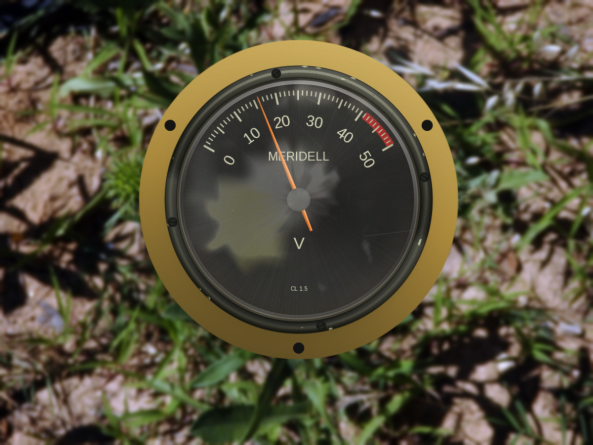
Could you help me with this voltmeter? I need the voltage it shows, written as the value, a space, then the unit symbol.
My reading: 16 V
